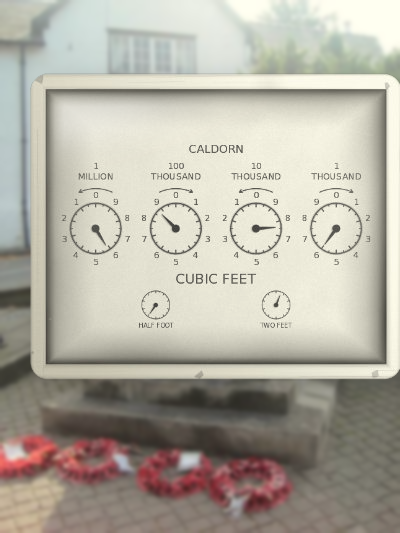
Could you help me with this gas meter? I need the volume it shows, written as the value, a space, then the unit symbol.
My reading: 587600 ft³
